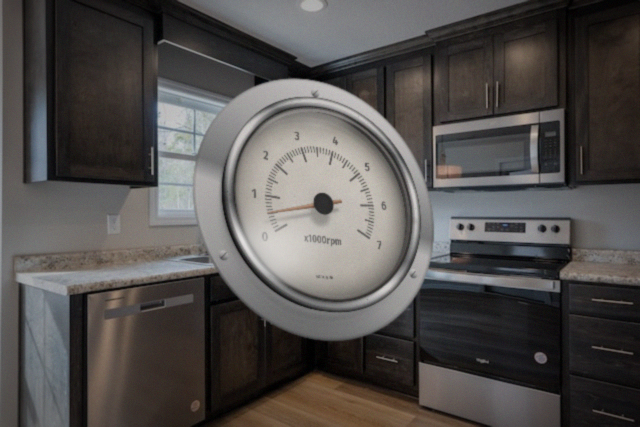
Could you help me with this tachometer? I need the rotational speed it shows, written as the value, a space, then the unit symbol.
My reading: 500 rpm
